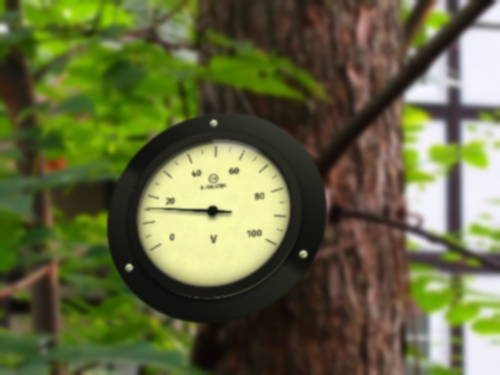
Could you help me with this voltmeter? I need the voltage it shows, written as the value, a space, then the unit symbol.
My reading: 15 V
